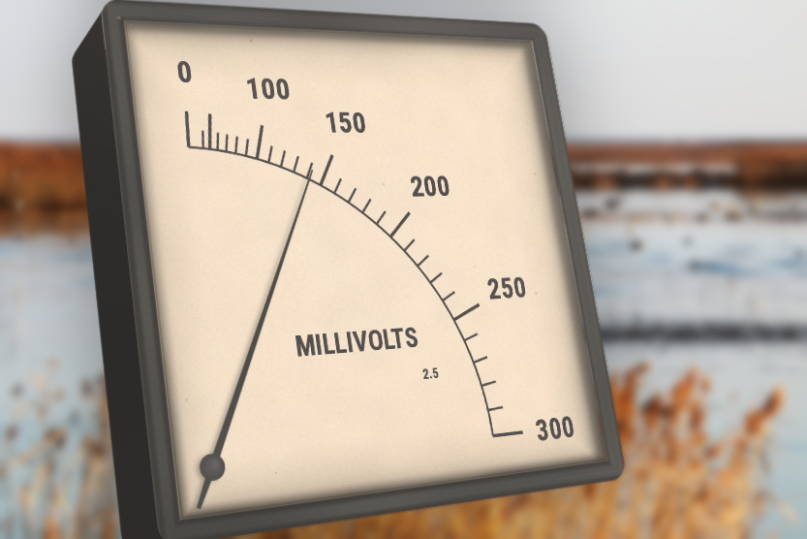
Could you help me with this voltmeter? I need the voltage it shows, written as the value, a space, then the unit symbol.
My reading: 140 mV
